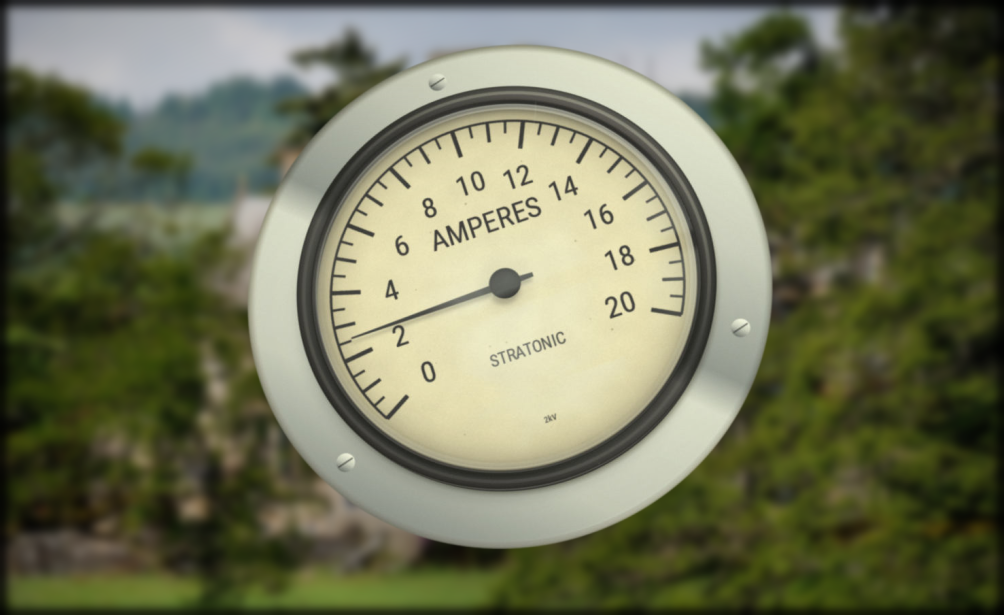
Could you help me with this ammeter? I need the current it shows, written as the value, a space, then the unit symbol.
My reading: 2.5 A
